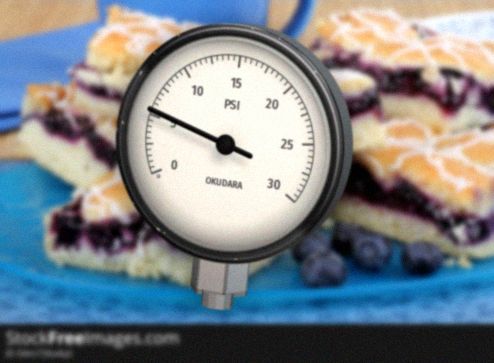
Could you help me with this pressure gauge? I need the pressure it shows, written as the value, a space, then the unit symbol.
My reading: 5.5 psi
